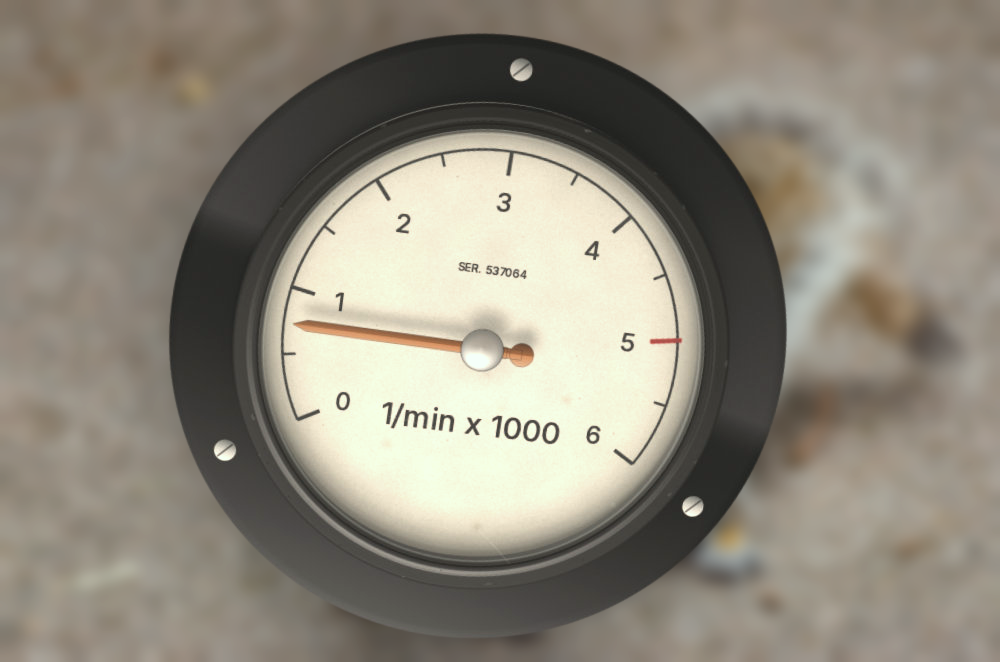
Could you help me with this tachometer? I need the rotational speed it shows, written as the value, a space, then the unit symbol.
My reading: 750 rpm
